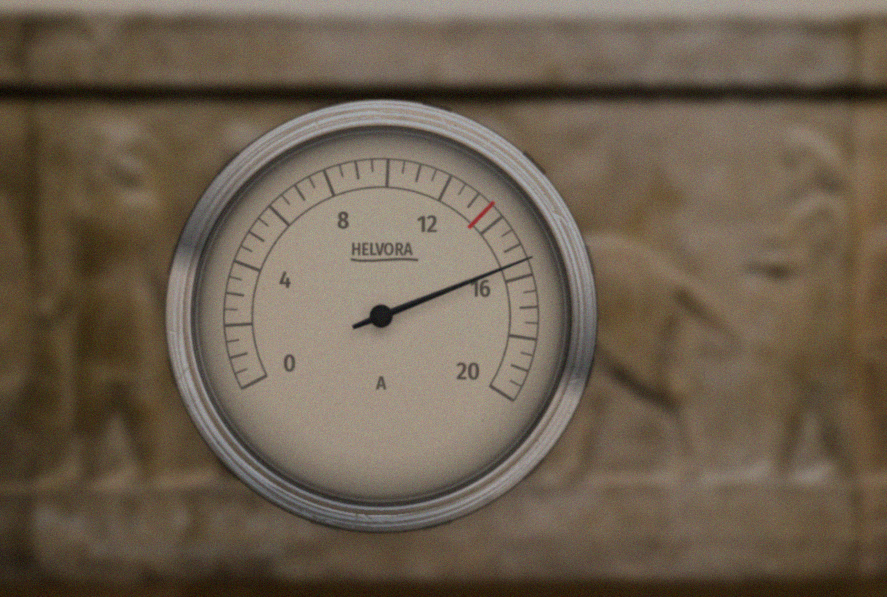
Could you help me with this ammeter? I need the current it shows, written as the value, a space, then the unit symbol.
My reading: 15.5 A
